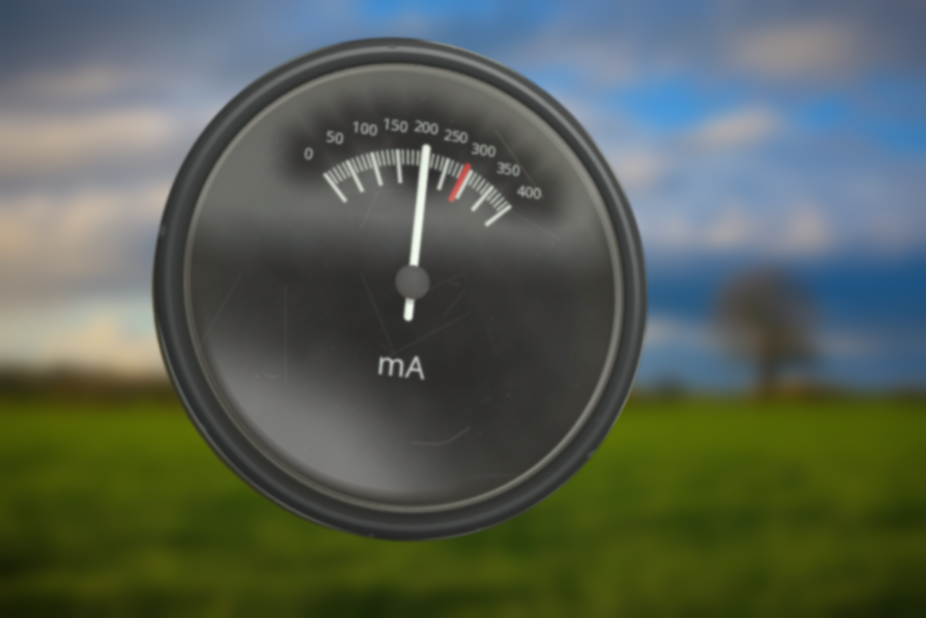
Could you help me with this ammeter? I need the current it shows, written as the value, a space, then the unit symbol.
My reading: 200 mA
